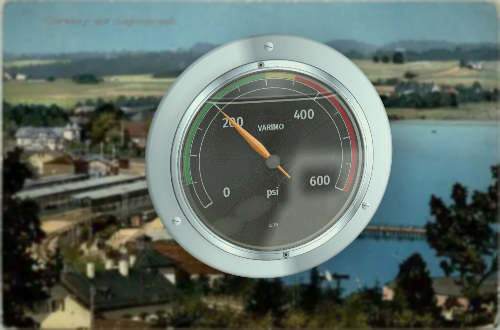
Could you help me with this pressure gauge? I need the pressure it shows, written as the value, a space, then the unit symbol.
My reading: 200 psi
